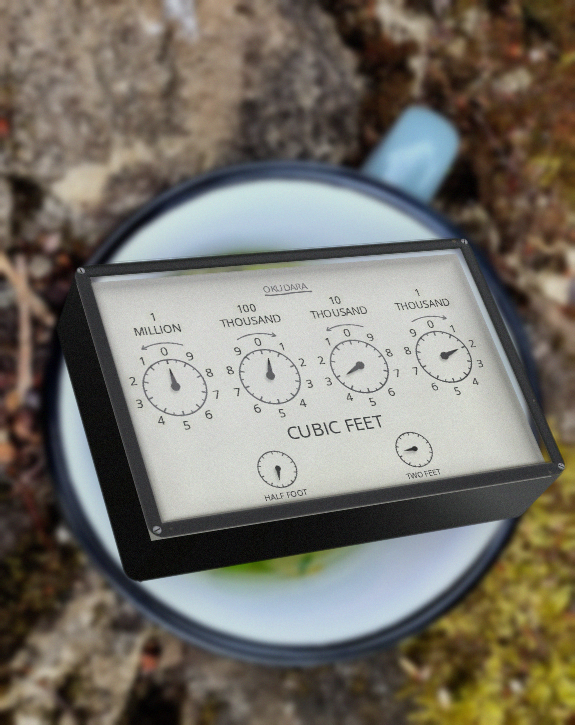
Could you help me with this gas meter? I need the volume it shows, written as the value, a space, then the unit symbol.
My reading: 3200 ft³
